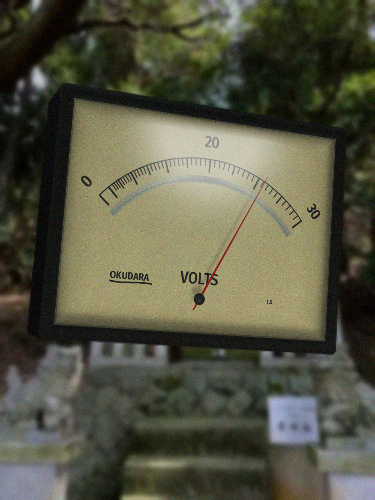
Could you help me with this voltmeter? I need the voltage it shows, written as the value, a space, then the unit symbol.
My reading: 25.5 V
